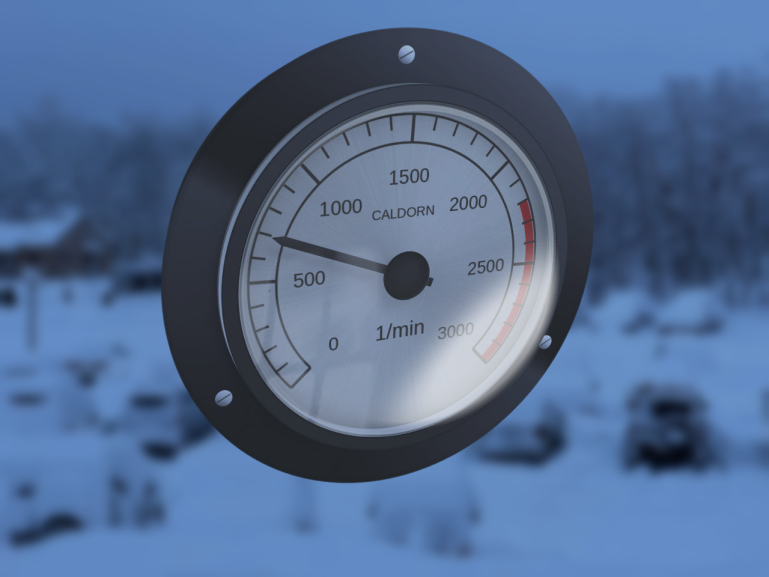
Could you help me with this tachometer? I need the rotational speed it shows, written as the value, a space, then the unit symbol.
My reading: 700 rpm
